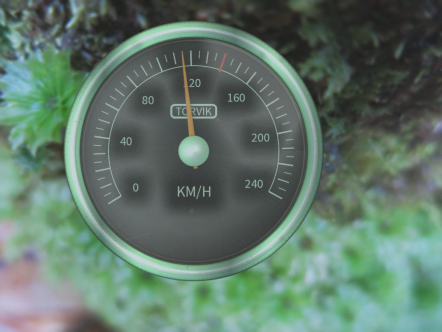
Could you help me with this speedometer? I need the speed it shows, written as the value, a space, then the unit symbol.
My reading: 115 km/h
